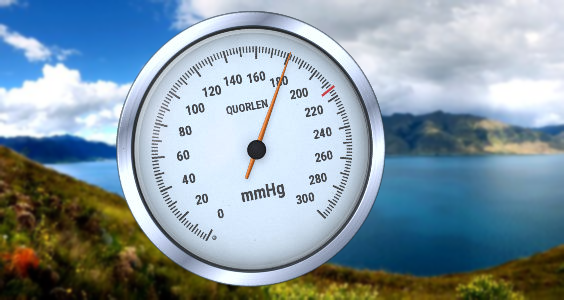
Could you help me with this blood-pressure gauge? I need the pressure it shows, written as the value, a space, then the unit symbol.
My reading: 180 mmHg
